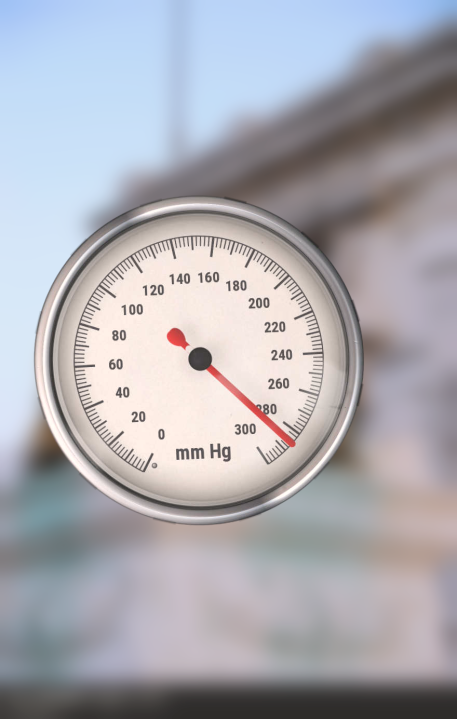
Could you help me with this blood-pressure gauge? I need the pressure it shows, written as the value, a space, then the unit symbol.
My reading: 286 mmHg
